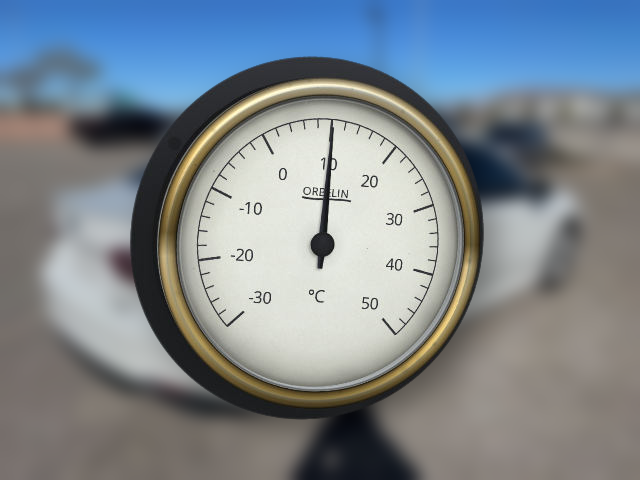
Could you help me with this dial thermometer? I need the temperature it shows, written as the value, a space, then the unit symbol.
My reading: 10 °C
